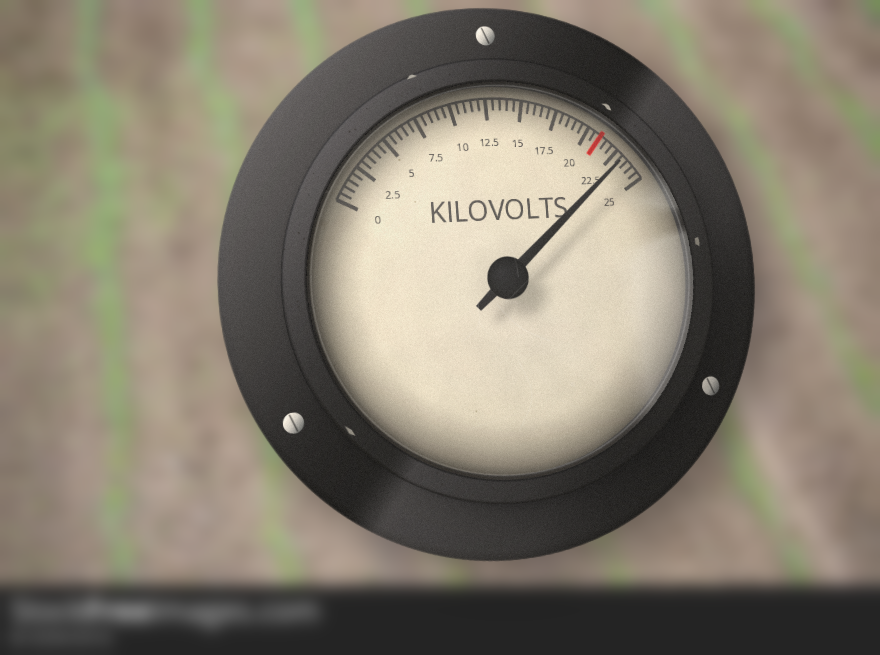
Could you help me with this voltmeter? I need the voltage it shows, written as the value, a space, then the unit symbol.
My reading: 23 kV
